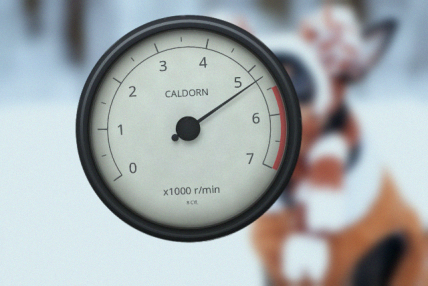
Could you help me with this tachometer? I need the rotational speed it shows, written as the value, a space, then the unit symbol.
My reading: 5250 rpm
